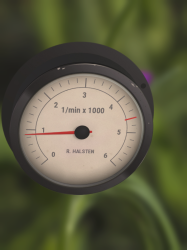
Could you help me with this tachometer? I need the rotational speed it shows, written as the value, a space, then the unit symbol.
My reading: 900 rpm
